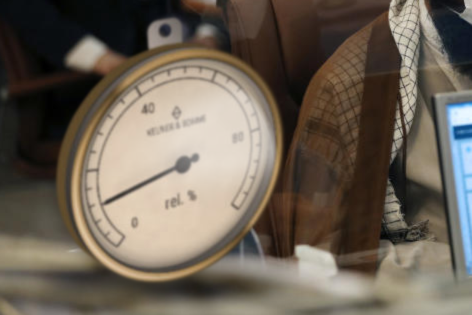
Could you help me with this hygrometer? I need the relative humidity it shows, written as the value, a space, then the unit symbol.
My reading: 12 %
